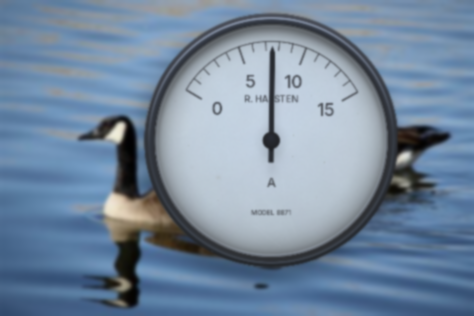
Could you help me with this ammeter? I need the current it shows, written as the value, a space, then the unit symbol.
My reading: 7.5 A
